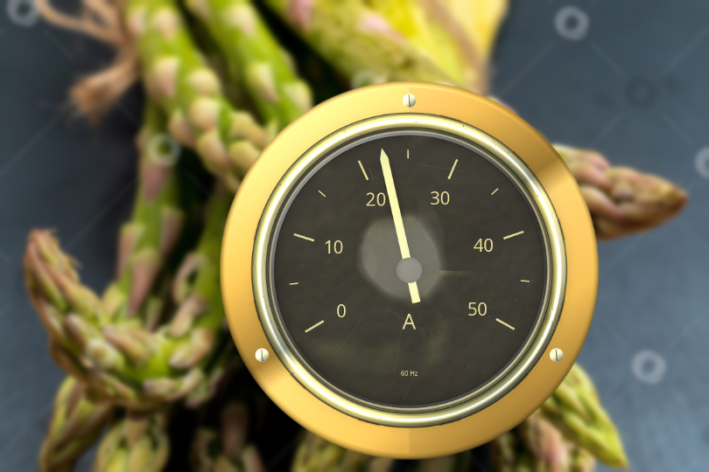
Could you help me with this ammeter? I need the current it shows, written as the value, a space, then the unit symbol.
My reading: 22.5 A
